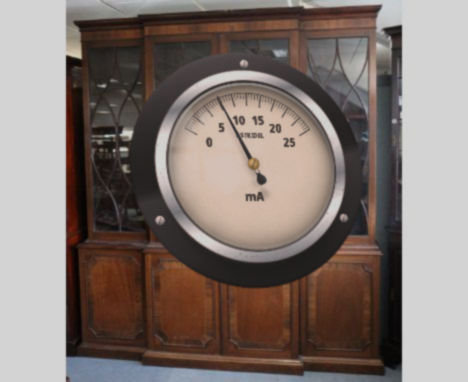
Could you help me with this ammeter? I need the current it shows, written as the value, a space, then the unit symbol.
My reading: 7.5 mA
